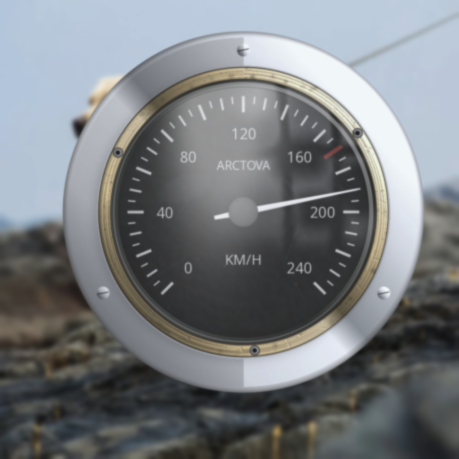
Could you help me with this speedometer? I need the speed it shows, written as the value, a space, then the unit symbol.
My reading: 190 km/h
